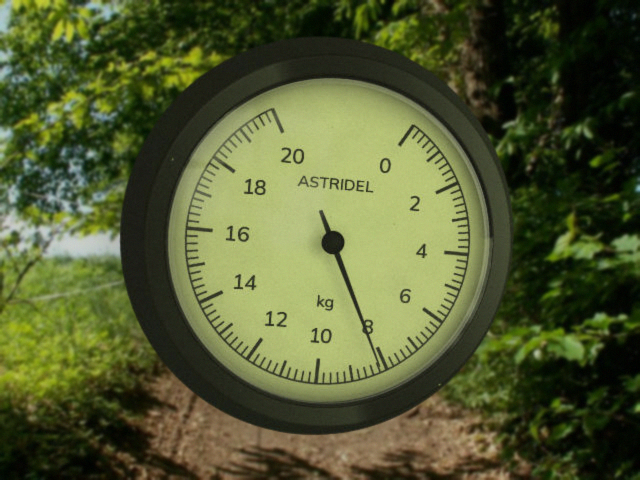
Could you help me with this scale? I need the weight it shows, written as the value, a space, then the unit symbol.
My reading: 8.2 kg
